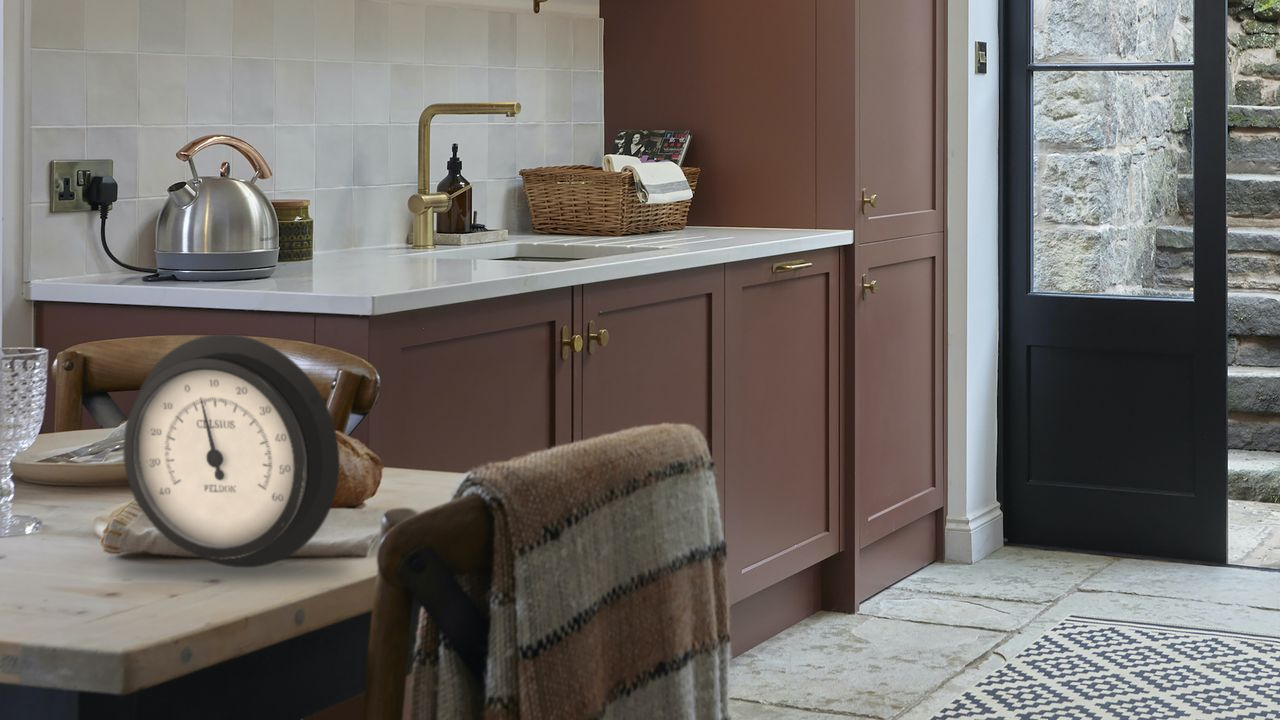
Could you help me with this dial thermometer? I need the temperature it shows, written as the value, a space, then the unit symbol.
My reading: 5 °C
